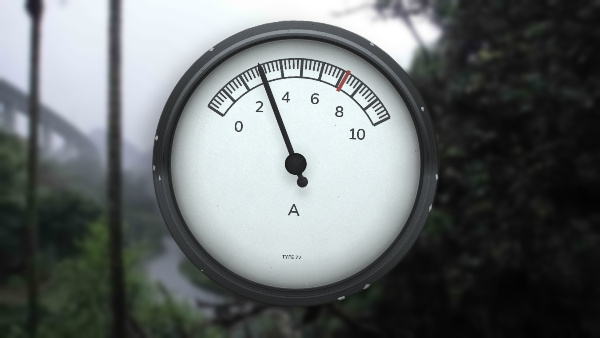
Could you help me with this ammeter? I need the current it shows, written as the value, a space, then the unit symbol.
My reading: 3 A
